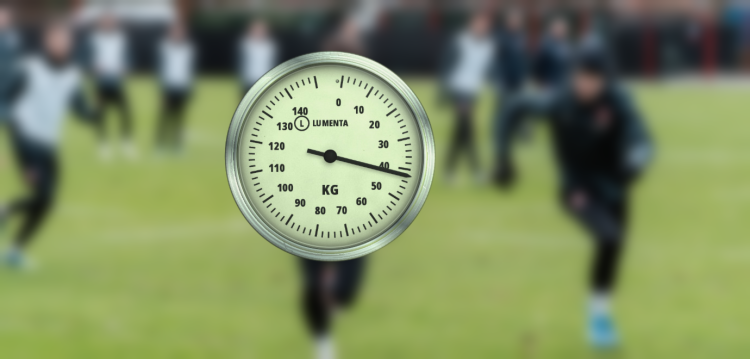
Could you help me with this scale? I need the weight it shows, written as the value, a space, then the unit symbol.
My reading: 42 kg
